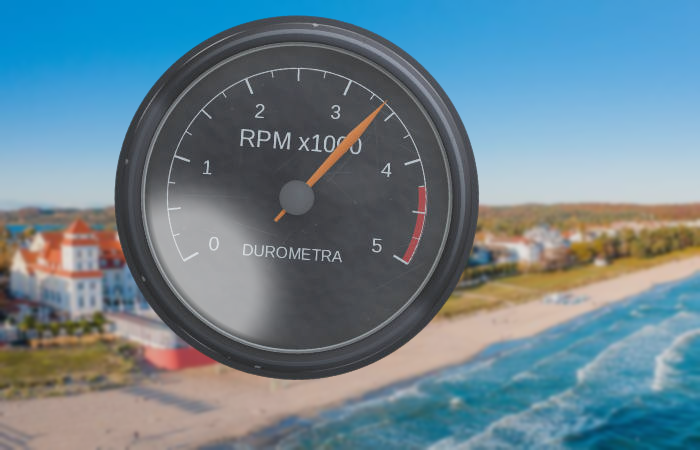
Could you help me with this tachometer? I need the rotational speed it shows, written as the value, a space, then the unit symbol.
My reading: 3375 rpm
